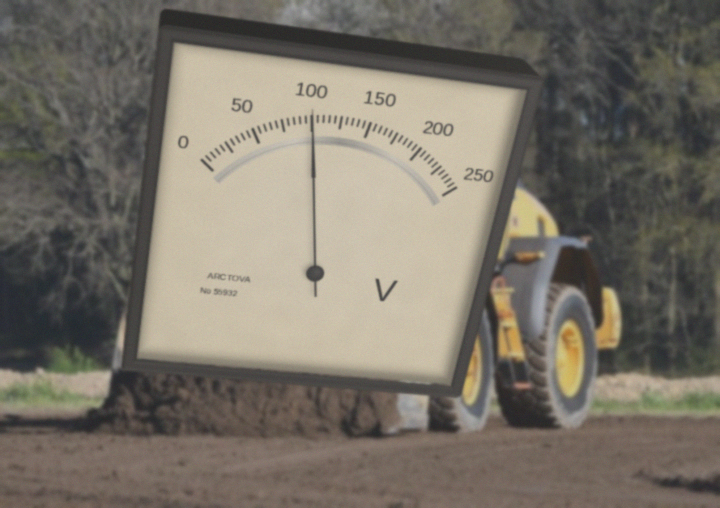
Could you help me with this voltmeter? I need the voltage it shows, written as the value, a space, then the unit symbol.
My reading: 100 V
